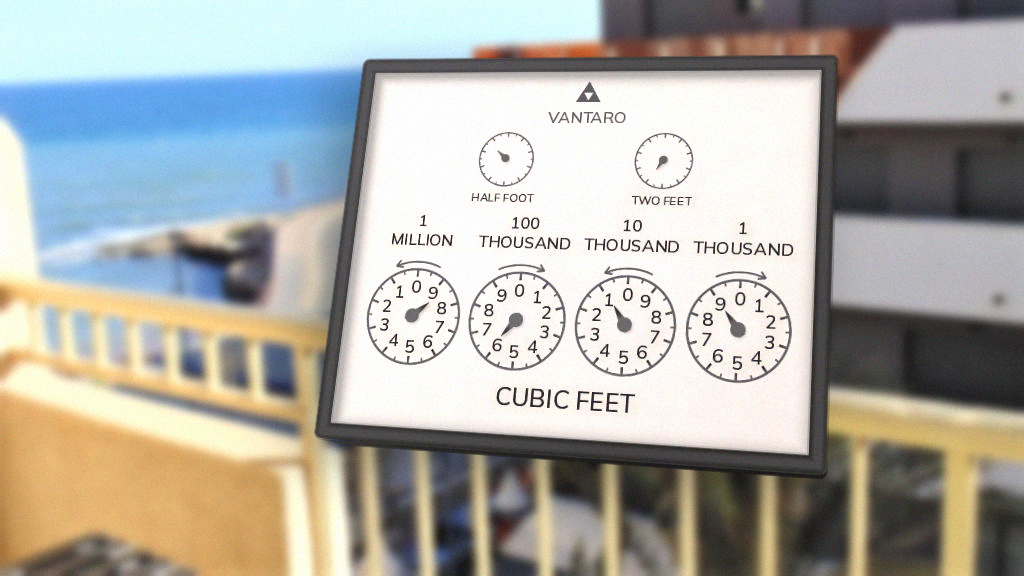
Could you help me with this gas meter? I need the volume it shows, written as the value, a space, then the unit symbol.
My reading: 860900 ft³
